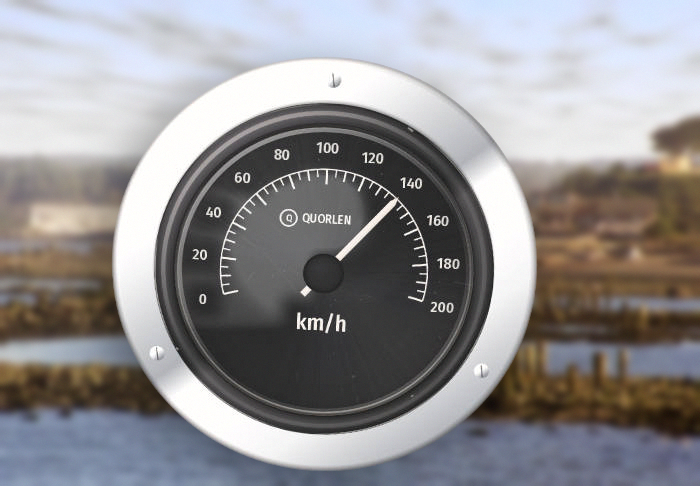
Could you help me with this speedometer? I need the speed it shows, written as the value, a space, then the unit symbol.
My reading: 140 km/h
